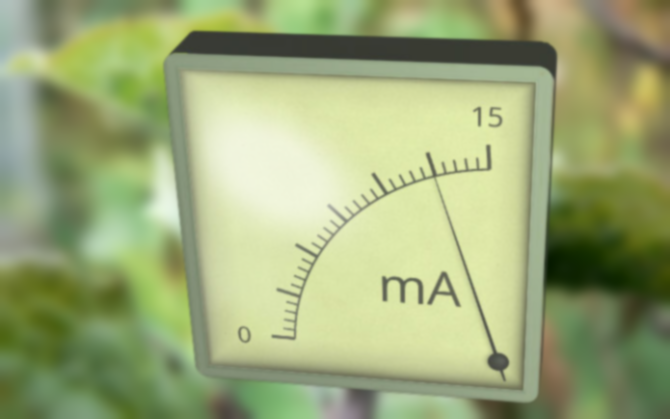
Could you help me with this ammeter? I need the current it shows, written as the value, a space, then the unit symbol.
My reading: 12.5 mA
